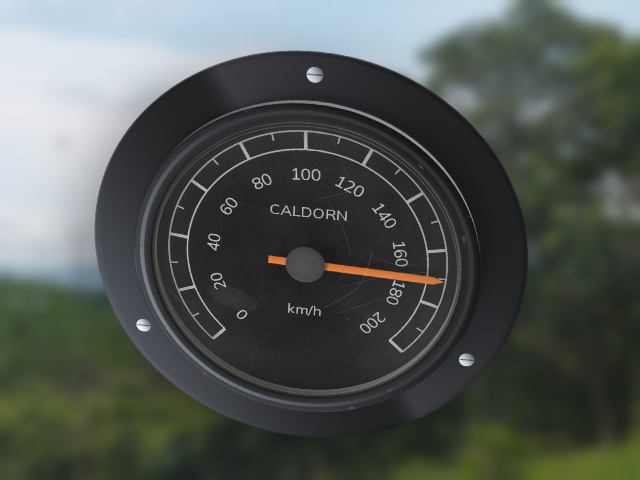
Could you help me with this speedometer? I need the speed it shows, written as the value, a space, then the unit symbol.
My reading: 170 km/h
